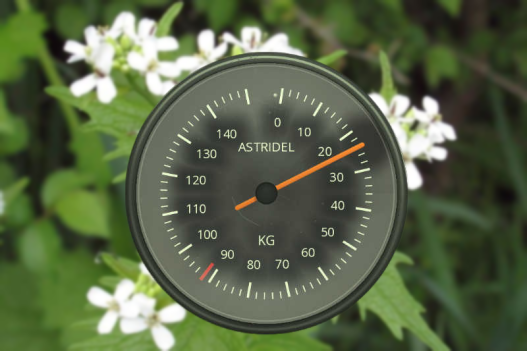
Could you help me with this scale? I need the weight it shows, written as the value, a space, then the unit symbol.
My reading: 24 kg
